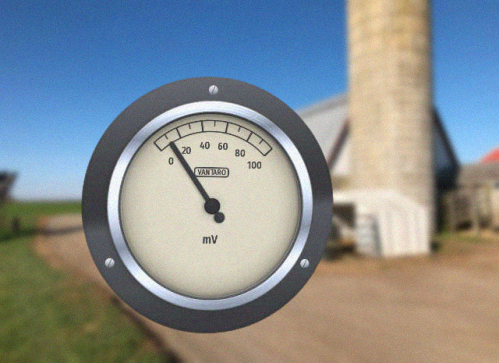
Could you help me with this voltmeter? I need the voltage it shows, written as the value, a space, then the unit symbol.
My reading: 10 mV
